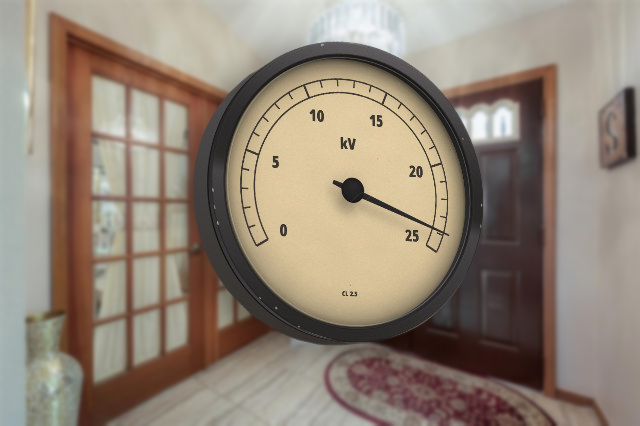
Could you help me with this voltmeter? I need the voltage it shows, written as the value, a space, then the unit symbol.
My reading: 24 kV
